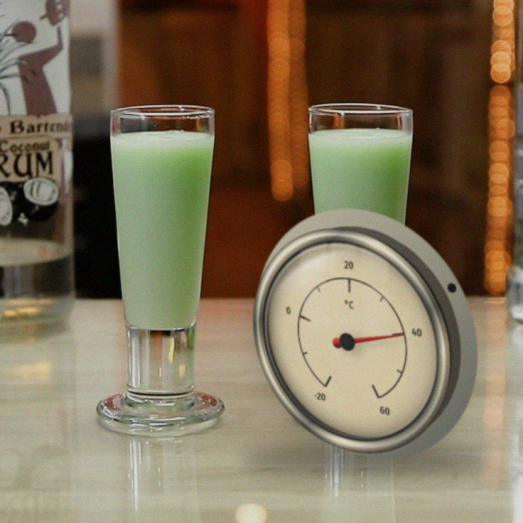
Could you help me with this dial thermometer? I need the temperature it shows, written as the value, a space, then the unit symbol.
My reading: 40 °C
